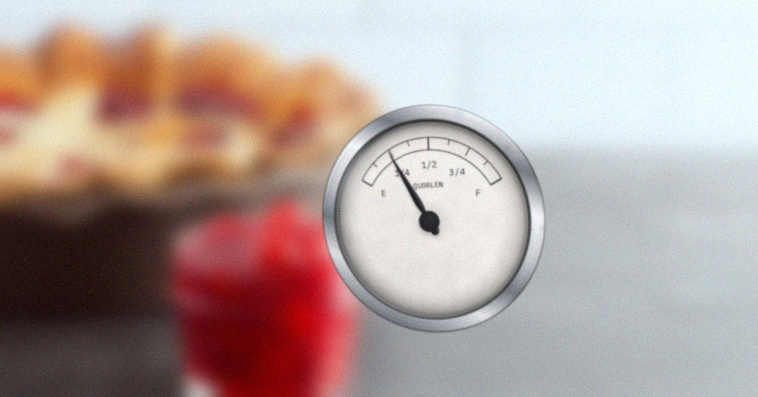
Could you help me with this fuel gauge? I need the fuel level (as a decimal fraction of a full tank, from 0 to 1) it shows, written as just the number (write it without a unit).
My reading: 0.25
